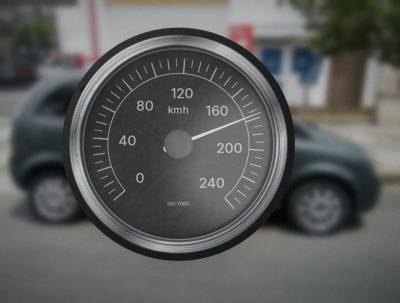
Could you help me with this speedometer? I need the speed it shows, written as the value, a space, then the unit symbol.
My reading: 177.5 km/h
